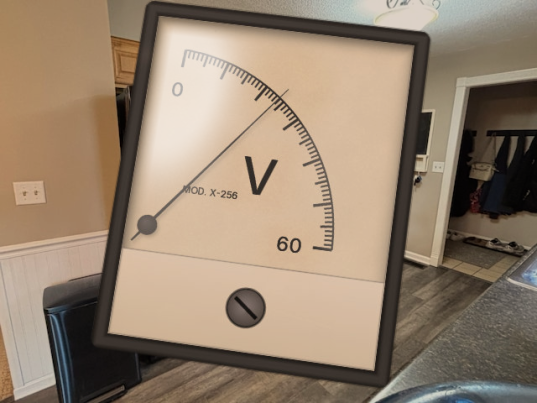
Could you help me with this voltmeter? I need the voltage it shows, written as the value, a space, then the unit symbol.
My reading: 24 V
